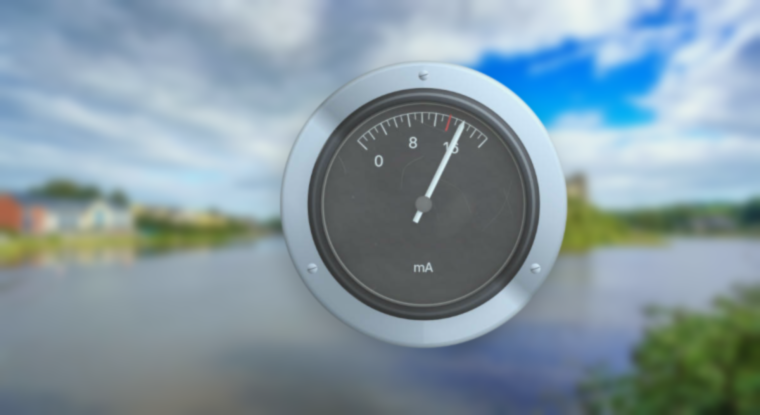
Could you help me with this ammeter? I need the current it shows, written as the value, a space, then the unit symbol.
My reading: 16 mA
